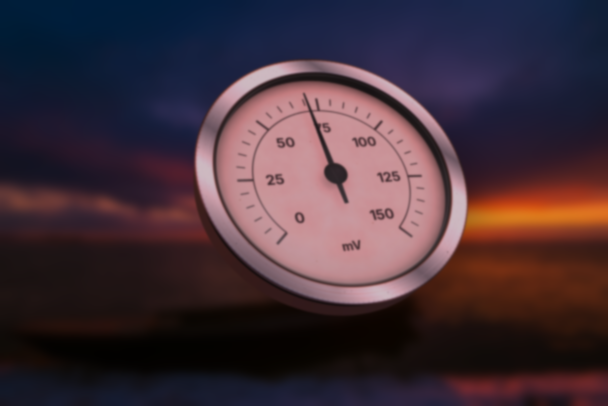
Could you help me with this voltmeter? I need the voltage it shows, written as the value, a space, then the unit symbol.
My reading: 70 mV
